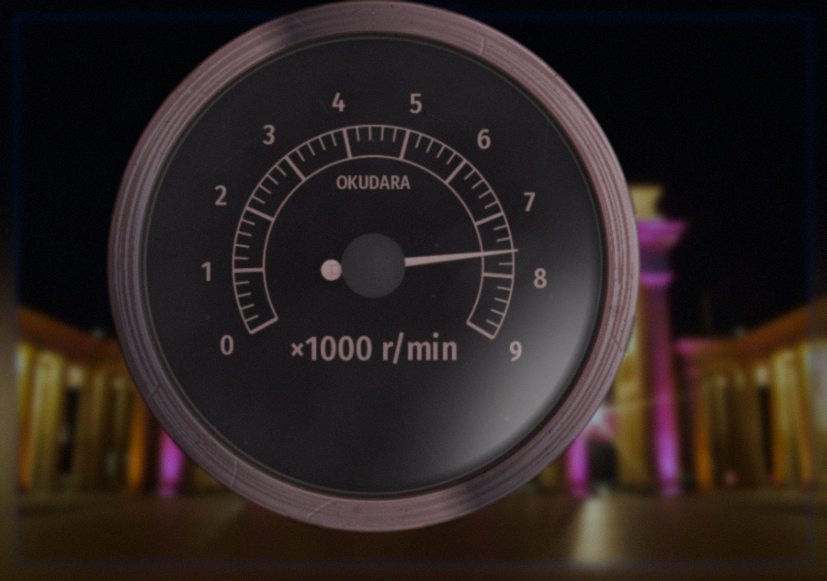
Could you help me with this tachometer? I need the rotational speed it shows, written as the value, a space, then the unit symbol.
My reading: 7600 rpm
